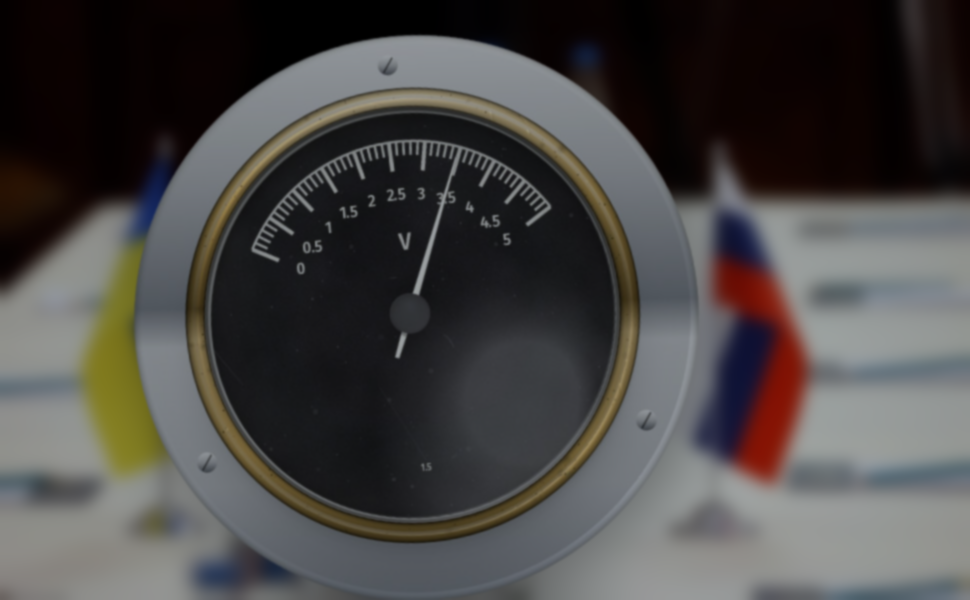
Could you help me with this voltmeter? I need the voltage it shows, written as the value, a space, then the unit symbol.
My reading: 3.5 V
